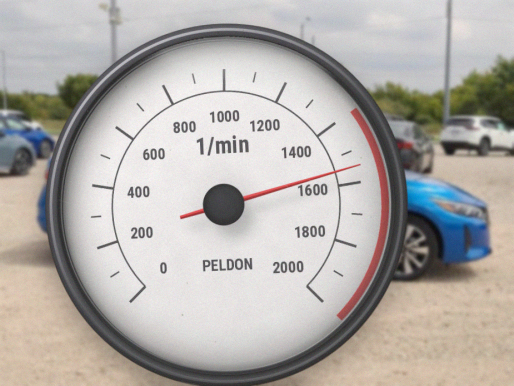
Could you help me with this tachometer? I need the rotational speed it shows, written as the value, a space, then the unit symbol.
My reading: 1550 rpm
